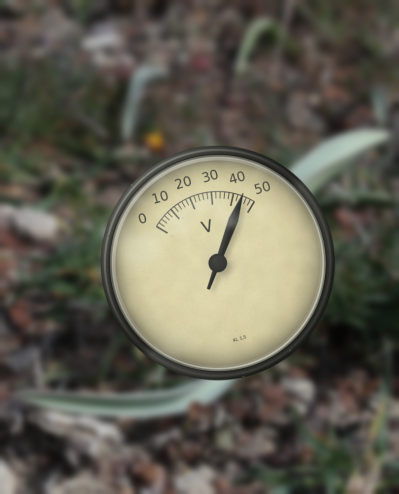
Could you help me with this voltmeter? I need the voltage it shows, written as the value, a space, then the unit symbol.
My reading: 44 V
